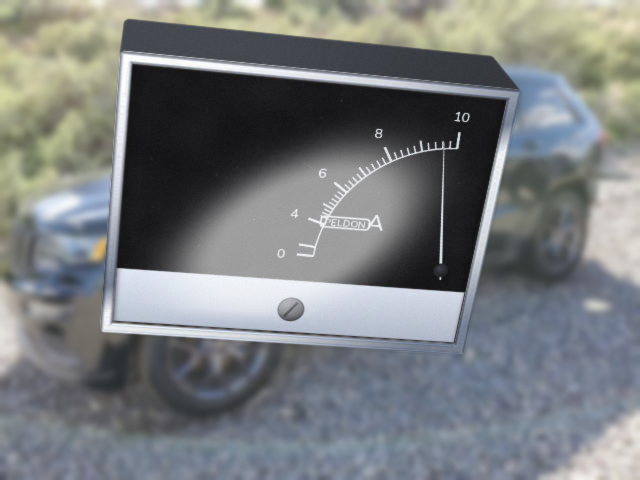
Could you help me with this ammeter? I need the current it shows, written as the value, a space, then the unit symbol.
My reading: 9.6 A
